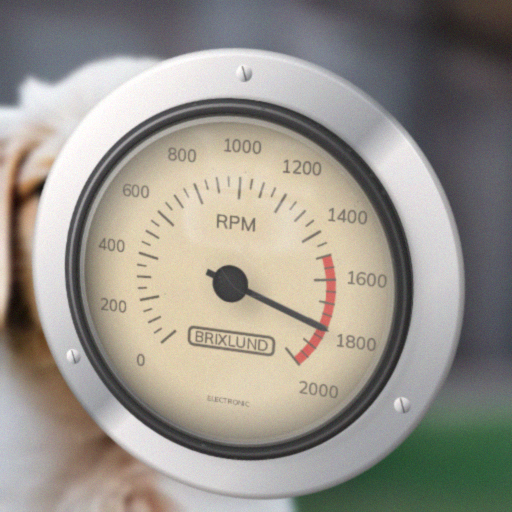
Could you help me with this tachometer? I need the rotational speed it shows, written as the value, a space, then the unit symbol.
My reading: 1800 rpm
